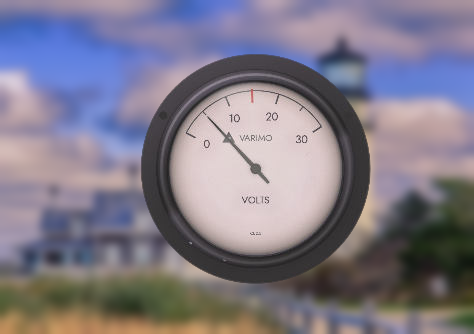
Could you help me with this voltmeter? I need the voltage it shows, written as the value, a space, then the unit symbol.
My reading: 5 V
